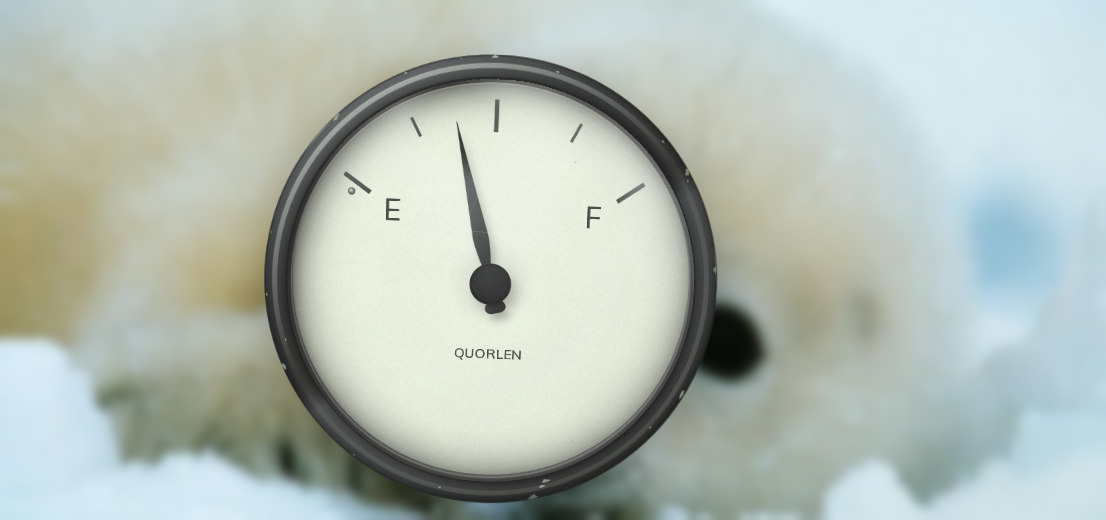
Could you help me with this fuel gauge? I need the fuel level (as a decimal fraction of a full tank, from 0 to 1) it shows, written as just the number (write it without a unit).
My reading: 0.375
